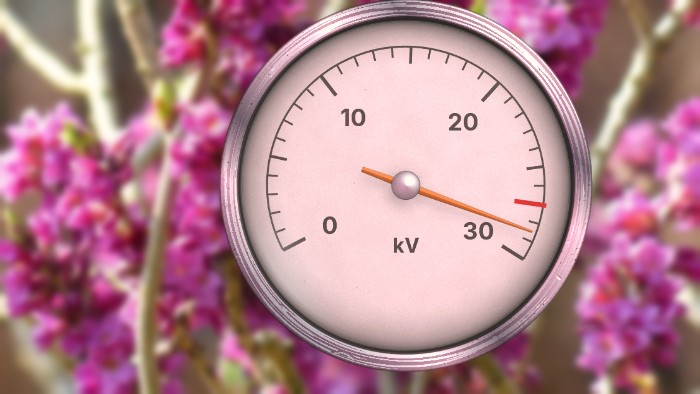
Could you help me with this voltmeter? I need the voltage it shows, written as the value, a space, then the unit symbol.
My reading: 28.5 kV
